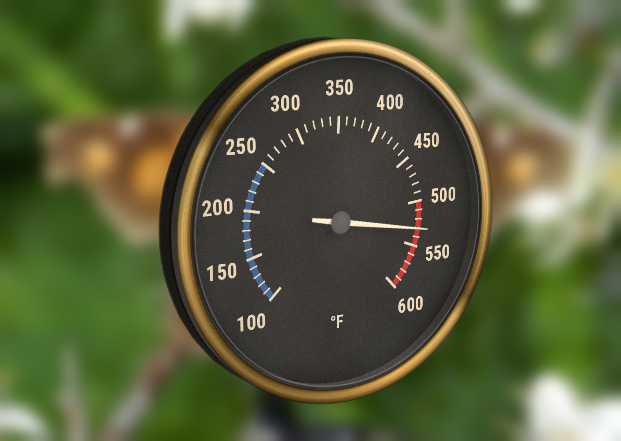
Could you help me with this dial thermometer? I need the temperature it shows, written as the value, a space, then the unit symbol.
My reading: 530 °F
